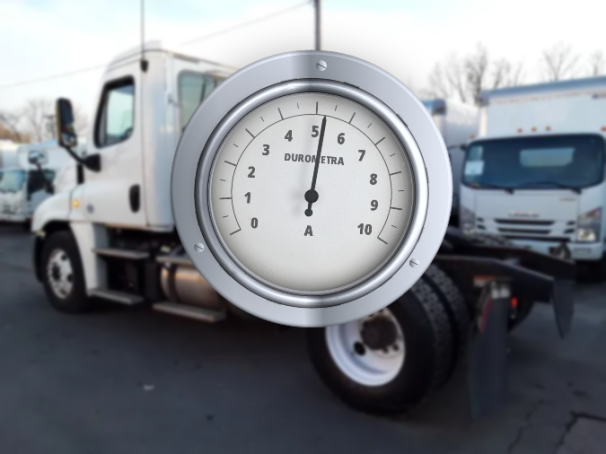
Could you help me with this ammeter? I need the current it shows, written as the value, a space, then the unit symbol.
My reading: 5.25 A
